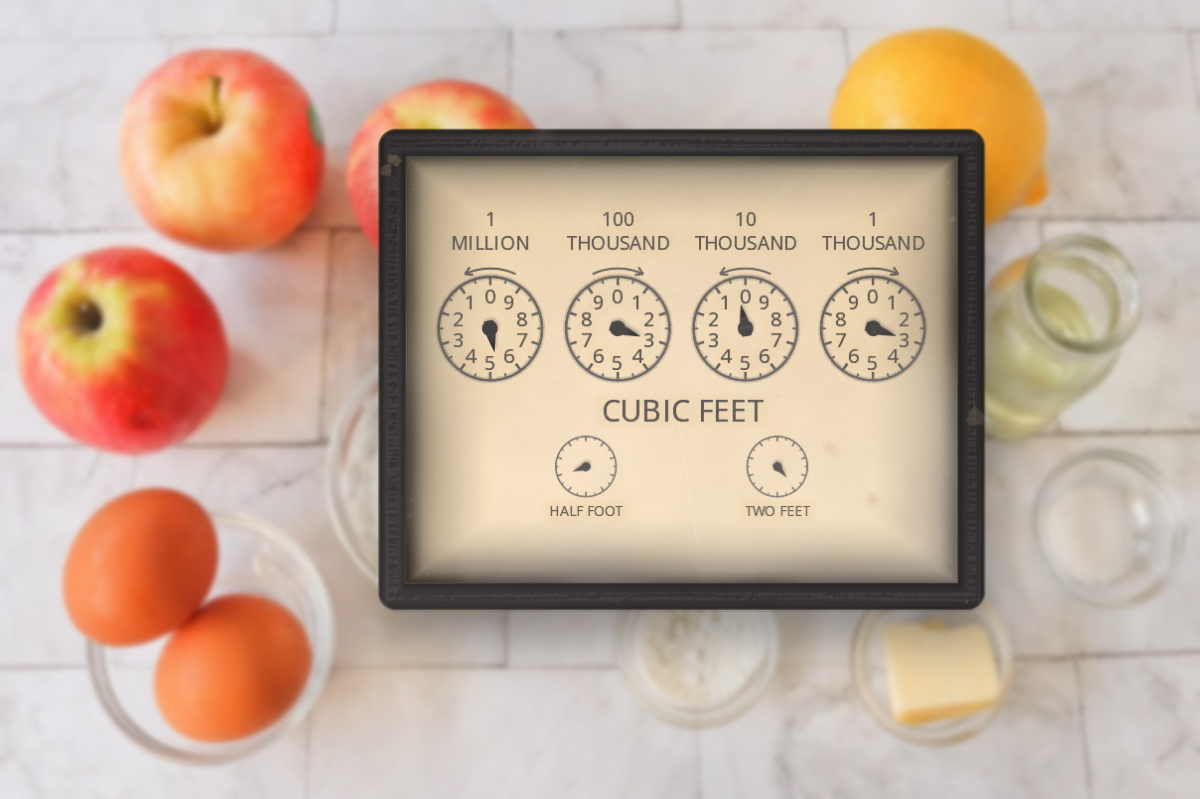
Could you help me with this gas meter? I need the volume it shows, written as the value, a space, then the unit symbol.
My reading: 530300 ft³
